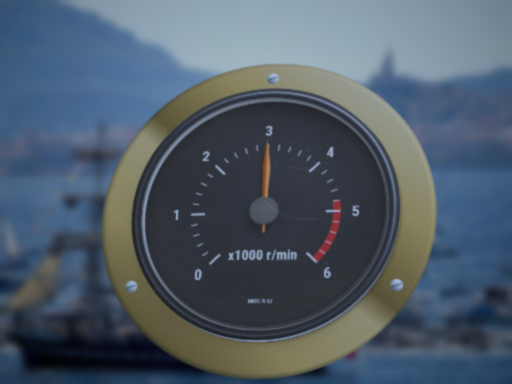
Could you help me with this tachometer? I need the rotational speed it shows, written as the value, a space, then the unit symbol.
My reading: 3000 rpm
